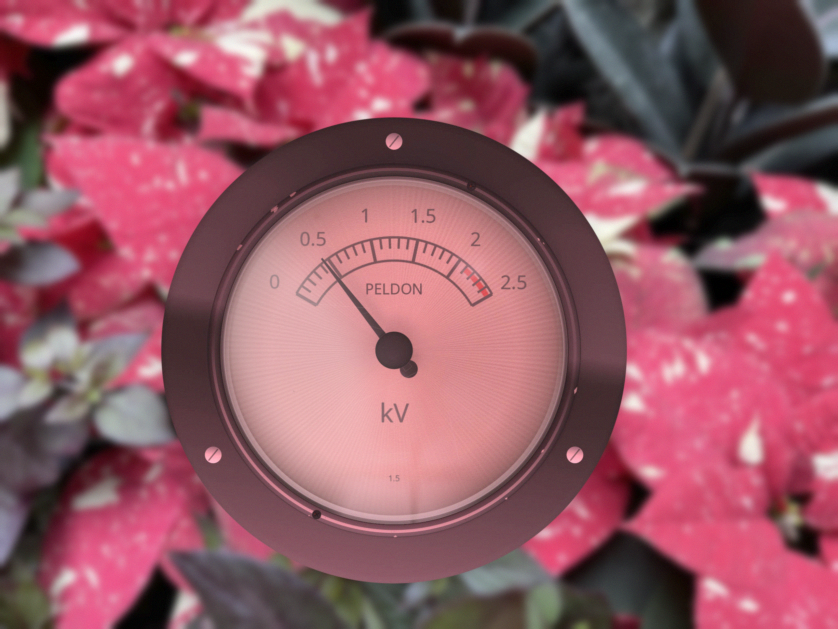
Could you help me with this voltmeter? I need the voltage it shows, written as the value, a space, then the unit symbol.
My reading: 0.45 kV
